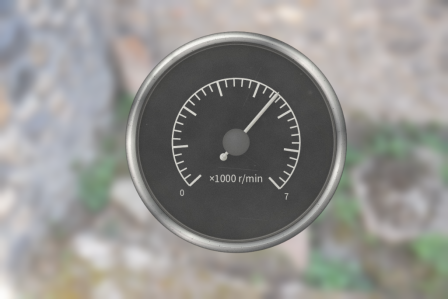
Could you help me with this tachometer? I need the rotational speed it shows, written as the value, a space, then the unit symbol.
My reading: 4500 rpm
